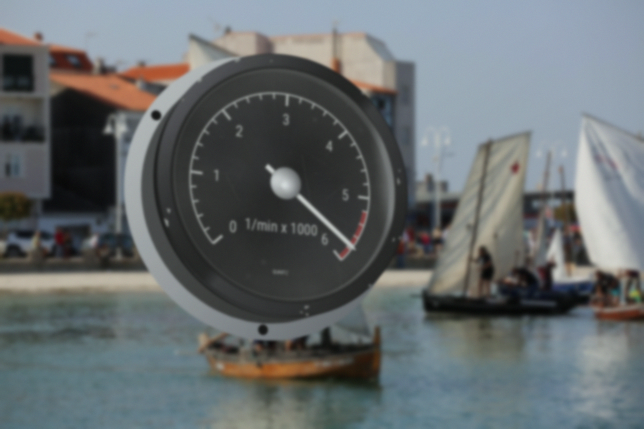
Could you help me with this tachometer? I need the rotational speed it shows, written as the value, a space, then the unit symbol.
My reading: 5800 rpm
